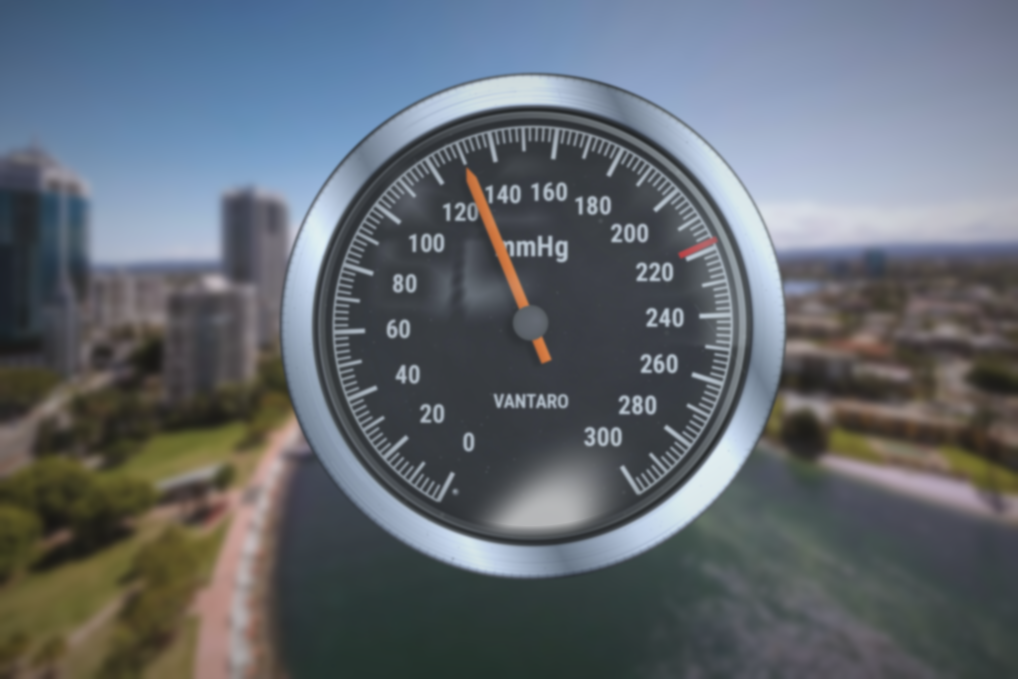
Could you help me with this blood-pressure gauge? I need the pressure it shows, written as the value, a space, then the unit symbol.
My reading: 130 mmHg
